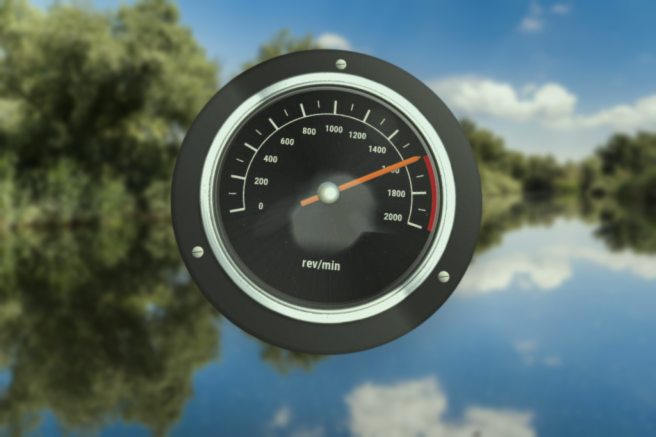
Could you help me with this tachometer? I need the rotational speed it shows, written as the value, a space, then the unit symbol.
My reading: 1600 rpm
